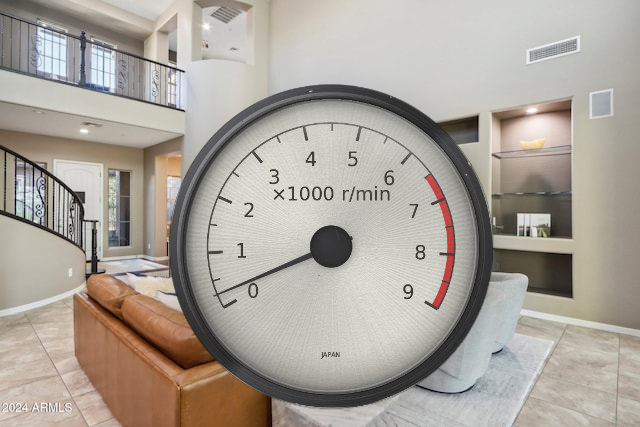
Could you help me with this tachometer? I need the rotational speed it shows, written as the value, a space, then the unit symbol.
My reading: 250 rpm
